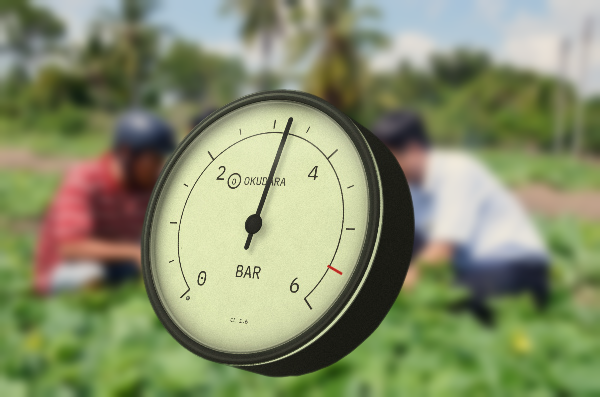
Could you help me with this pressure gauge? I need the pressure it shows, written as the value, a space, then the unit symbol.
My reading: 3.25 bar
